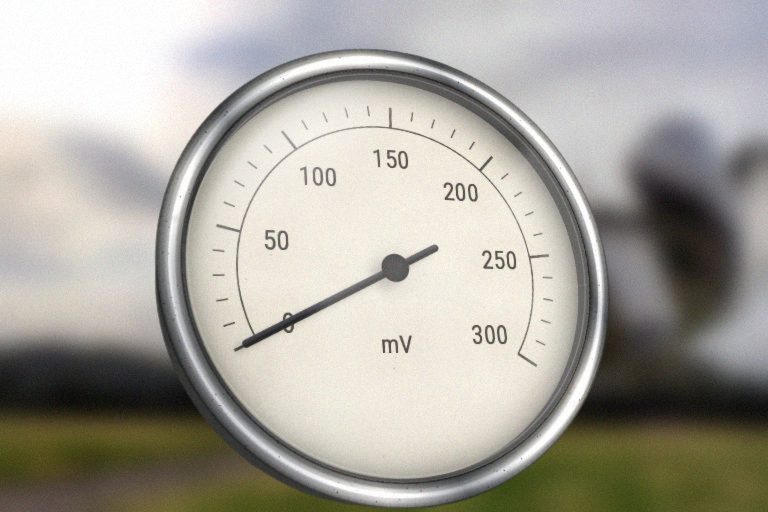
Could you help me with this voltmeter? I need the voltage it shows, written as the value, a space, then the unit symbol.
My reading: 0 mV
